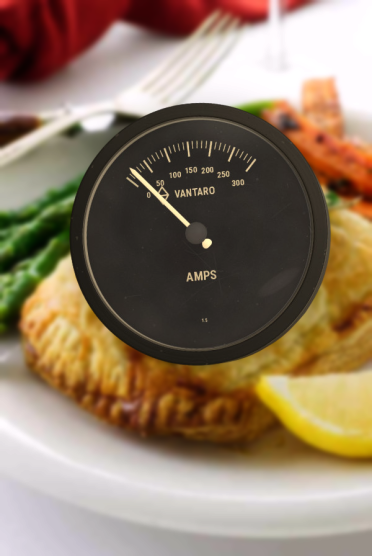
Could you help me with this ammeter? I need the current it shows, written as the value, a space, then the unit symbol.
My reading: 20 A
